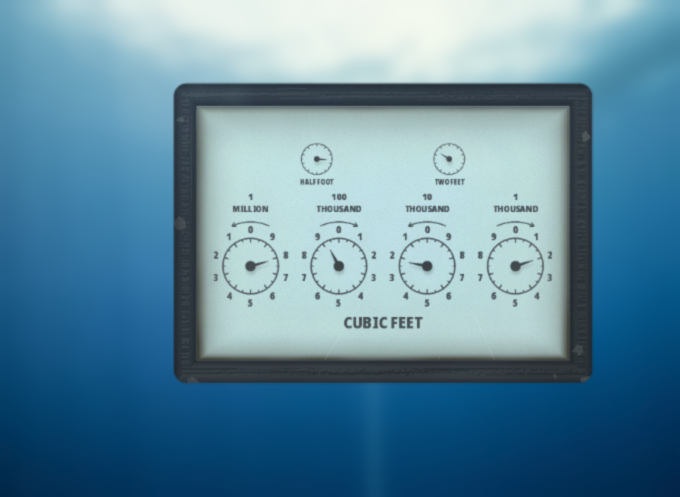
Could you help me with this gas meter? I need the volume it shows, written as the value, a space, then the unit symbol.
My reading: 792200 ft³
